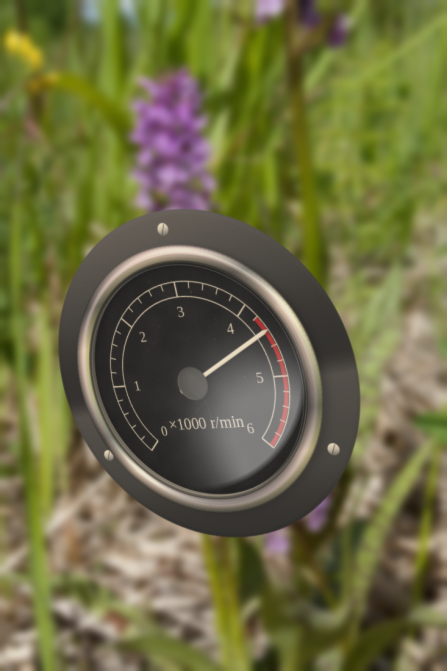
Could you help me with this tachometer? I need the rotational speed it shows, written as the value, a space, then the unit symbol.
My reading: 4400 rpm
